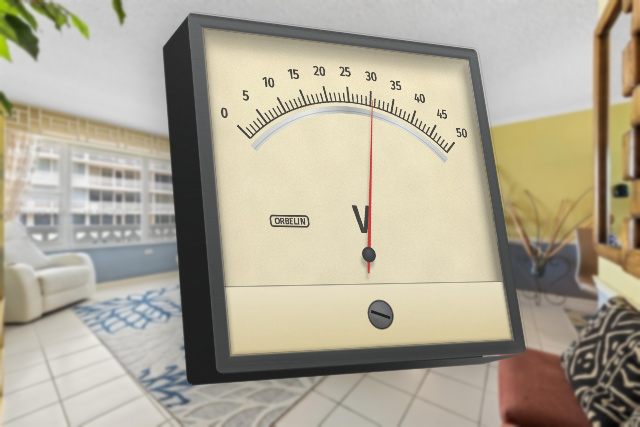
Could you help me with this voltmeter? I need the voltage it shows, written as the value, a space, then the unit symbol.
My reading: 30 V
